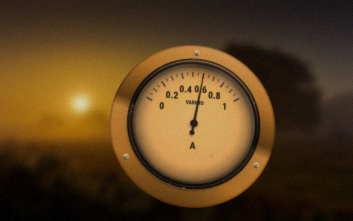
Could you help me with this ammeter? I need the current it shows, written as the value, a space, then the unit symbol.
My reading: 0.6 A
